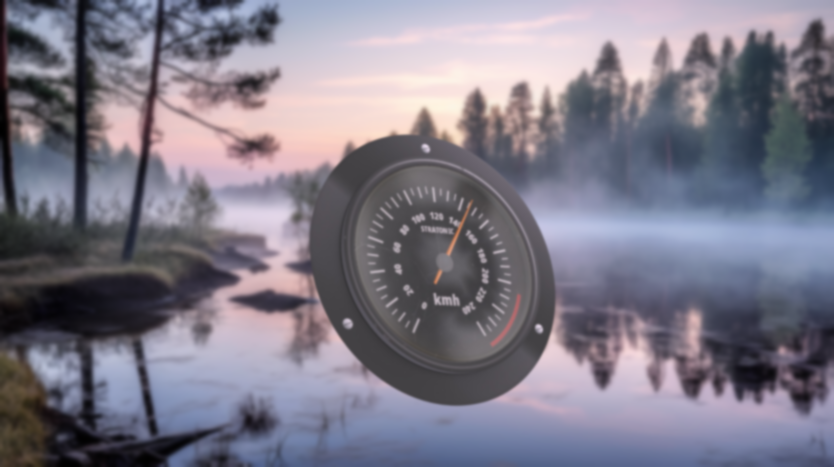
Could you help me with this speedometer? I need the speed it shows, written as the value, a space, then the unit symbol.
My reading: 145 km/h
